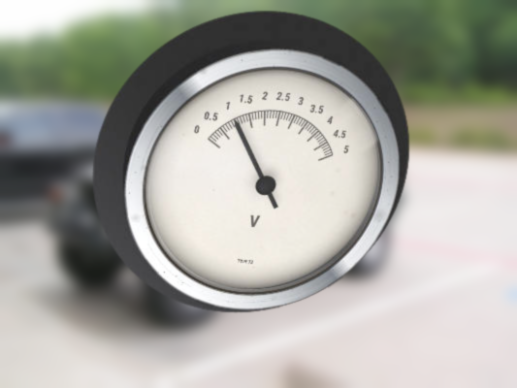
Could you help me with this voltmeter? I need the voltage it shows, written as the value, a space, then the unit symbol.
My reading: 1 V
